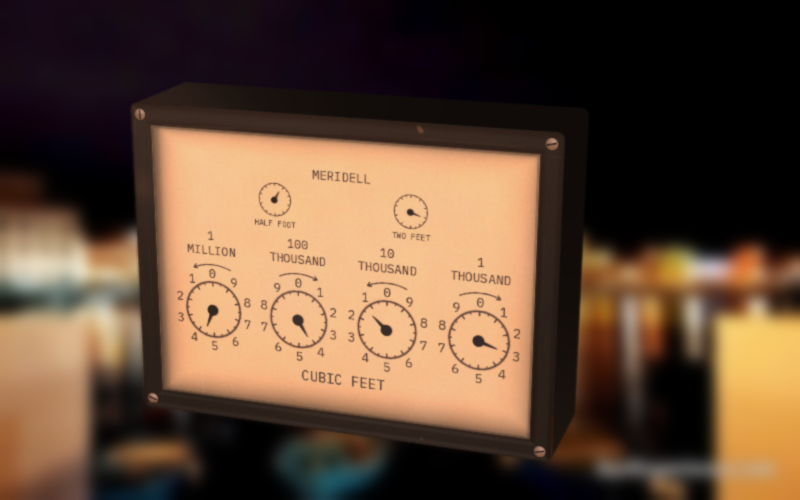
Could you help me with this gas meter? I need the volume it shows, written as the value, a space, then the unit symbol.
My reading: 441300 ft³
